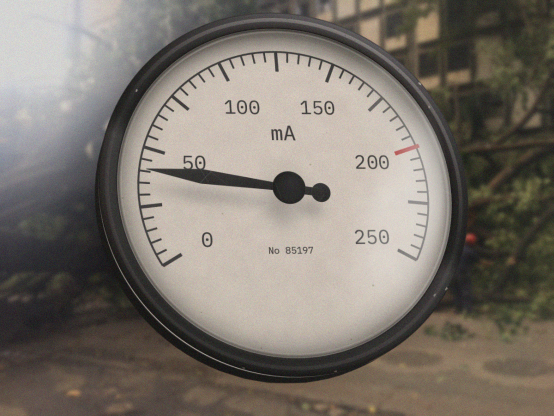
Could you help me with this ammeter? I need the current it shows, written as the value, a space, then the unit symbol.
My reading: 40 mA
